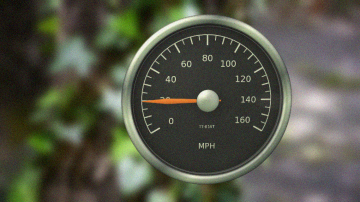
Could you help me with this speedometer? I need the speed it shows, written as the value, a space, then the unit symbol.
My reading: 20 mph
